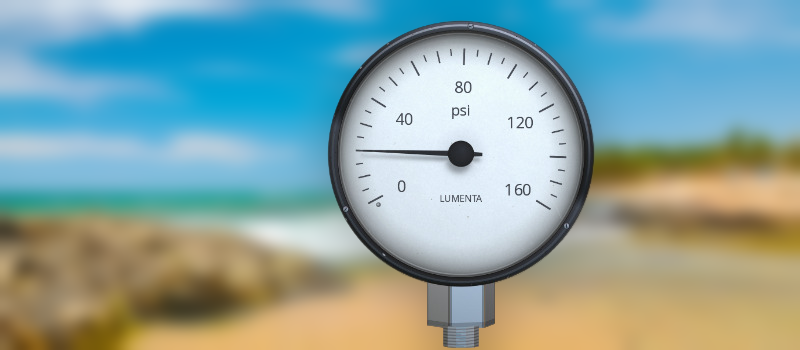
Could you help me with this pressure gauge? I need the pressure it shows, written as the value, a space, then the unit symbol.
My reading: 20 psi
